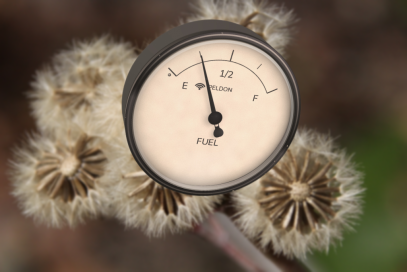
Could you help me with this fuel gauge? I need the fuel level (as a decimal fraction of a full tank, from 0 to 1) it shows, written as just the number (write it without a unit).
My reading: 0.25
